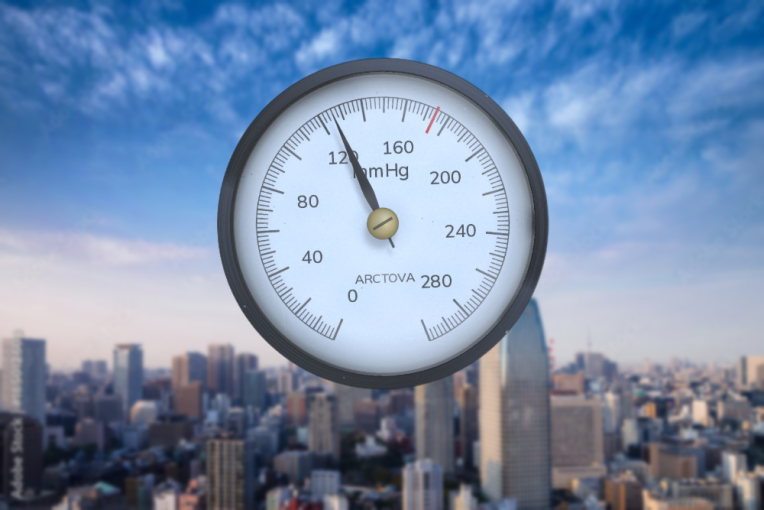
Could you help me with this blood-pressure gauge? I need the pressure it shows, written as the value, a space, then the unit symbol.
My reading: 126 mmHg
